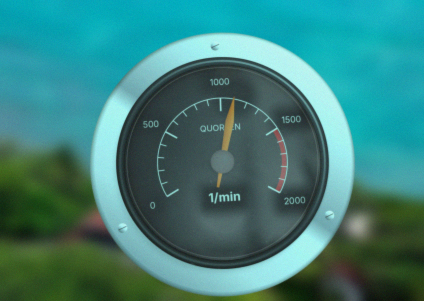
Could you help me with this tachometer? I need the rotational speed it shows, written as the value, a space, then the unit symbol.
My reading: 1100 rpm
